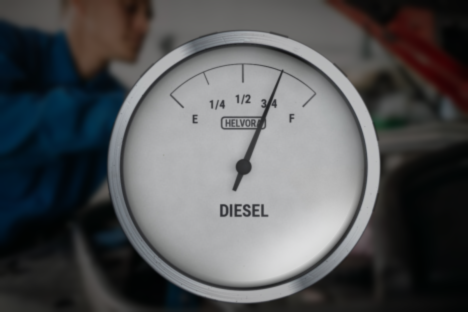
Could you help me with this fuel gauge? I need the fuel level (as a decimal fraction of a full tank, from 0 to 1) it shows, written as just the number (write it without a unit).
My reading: 0.75
